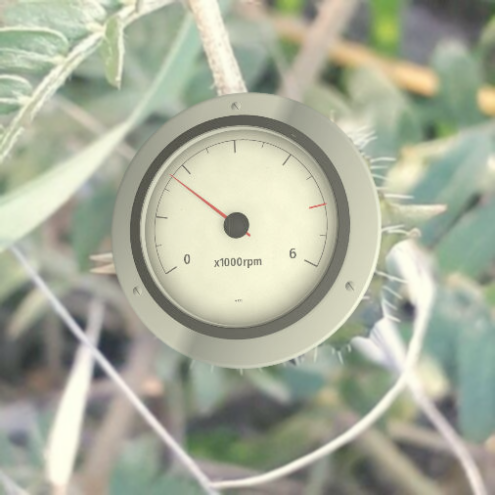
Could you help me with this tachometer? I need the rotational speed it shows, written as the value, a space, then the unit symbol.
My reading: 1750 rpm
